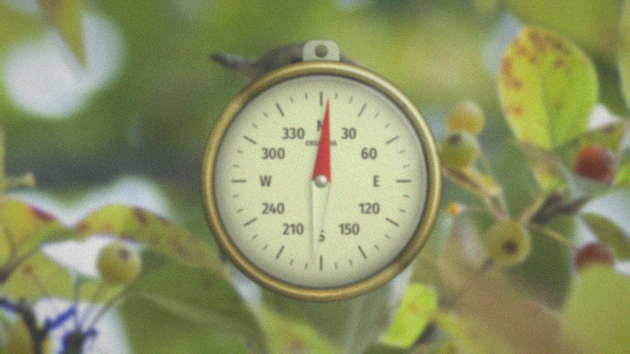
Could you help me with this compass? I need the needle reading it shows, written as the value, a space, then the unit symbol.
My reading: 5 °
